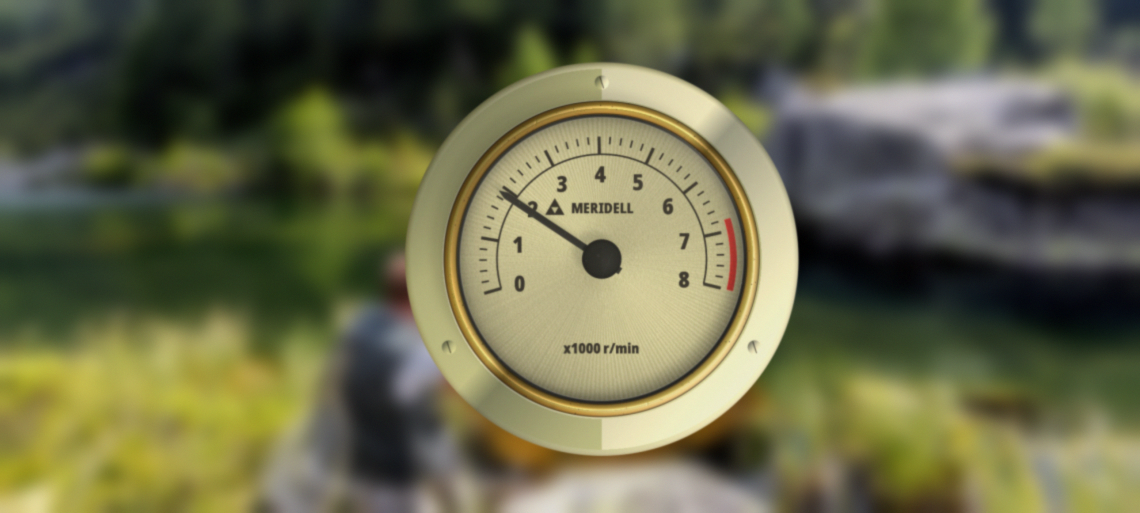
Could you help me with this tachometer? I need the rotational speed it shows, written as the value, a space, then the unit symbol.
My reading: 1900 rpm
